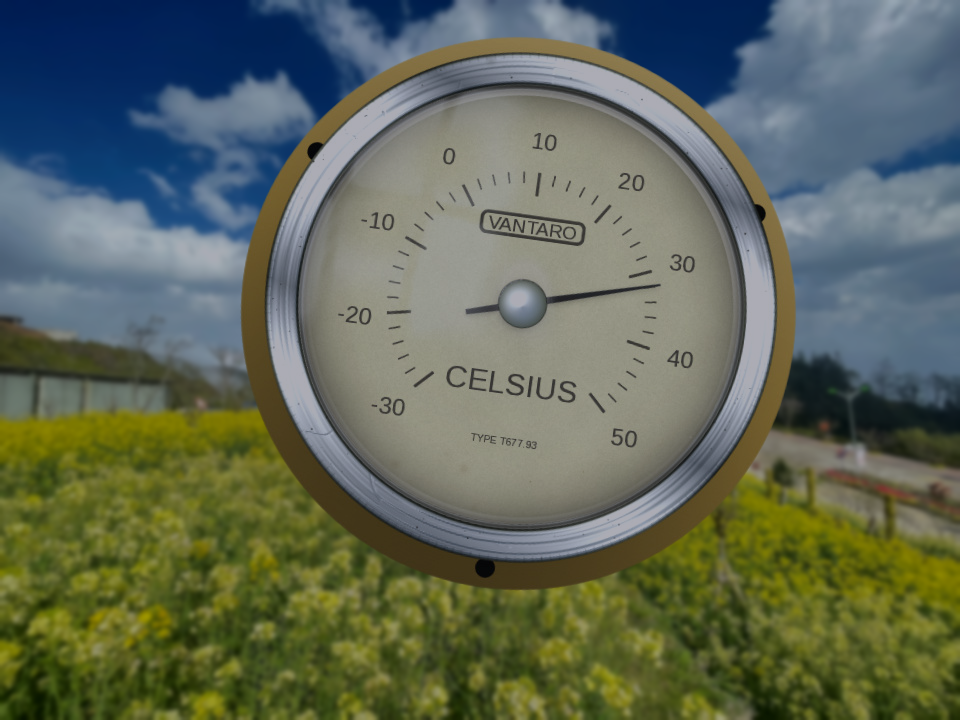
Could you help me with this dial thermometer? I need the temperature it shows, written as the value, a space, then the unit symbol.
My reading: 32 °C
